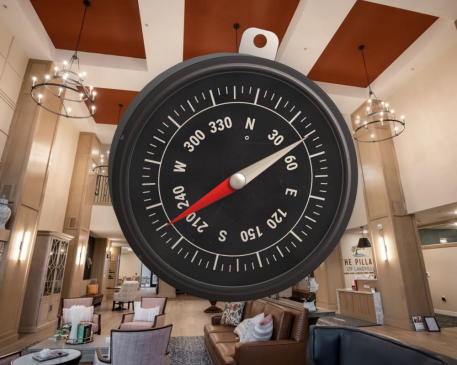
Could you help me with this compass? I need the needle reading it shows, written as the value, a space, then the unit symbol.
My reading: 225 °
